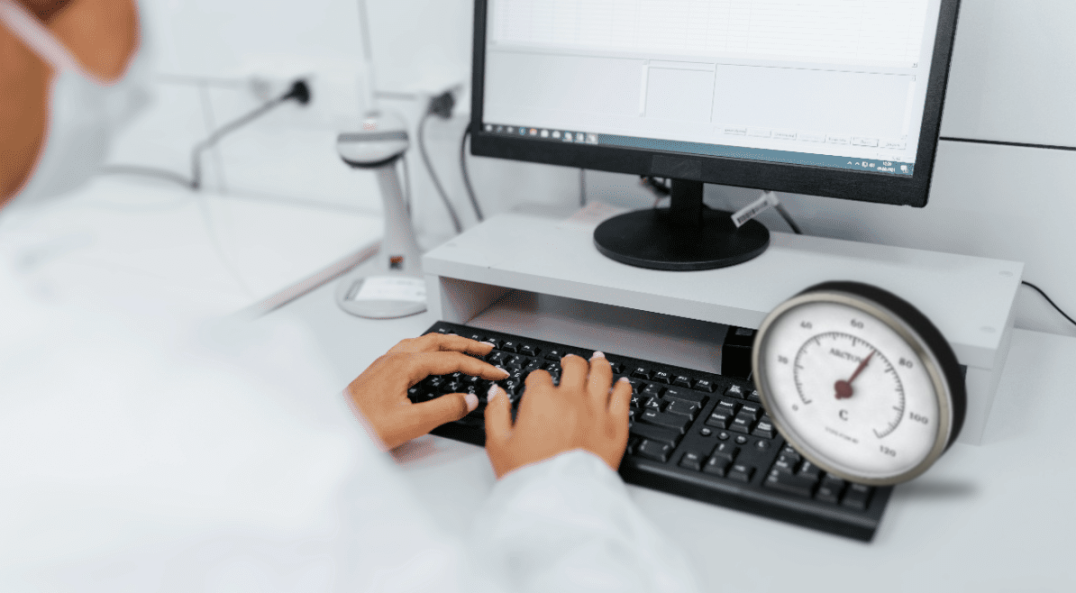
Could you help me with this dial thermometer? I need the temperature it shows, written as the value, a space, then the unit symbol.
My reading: 70 °C
